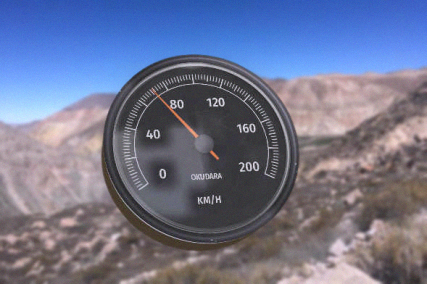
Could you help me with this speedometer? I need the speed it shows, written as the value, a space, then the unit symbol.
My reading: 70 km/h
